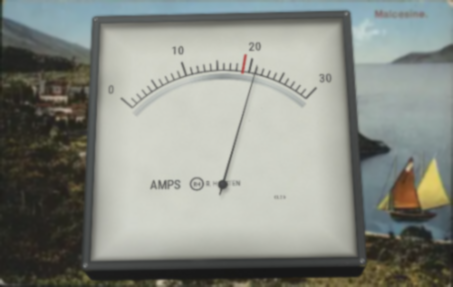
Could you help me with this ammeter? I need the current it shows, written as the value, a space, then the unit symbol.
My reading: 21 A
